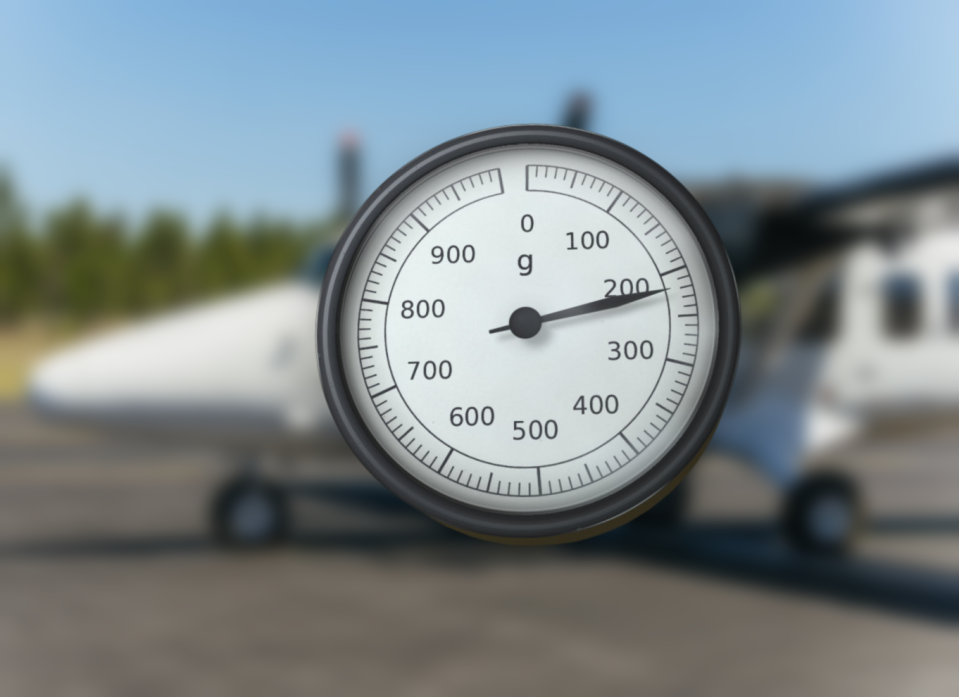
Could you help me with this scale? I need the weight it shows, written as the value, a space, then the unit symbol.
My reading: 220 g
